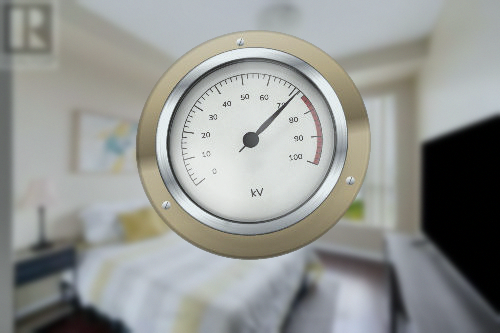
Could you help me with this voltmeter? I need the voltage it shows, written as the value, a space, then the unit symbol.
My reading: 72 kV
